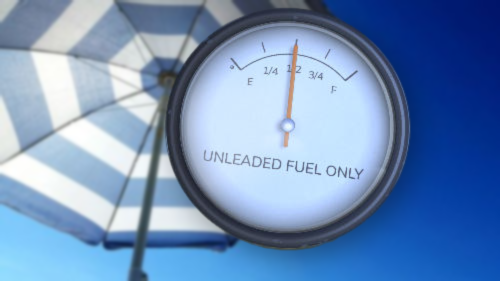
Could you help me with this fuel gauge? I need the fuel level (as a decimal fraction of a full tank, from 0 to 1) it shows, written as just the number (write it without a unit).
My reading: 0.5
